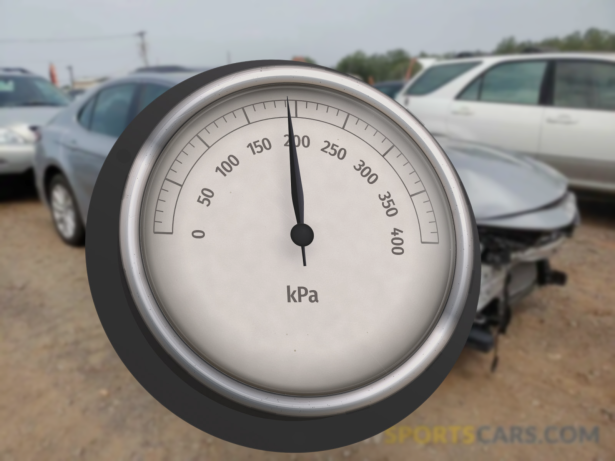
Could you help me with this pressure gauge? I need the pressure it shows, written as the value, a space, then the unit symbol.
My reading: 190 kPa
